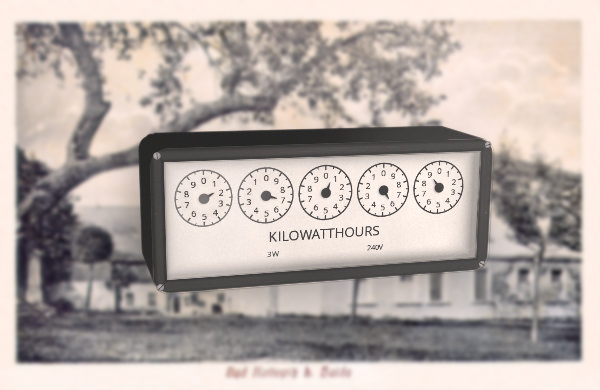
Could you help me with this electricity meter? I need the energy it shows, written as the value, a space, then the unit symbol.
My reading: 17059 kWh
